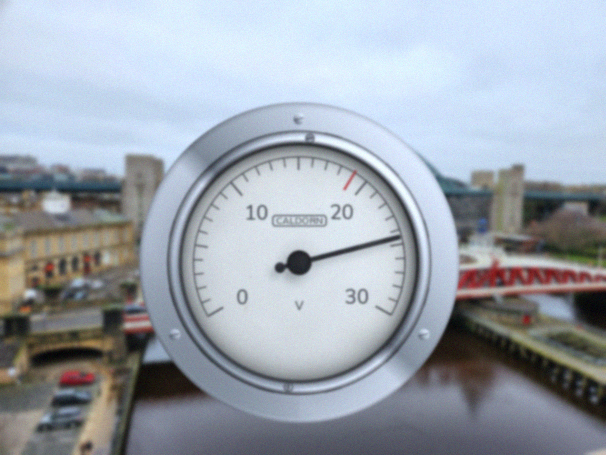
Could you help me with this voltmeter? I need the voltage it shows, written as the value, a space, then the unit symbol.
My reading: 24.5 V
